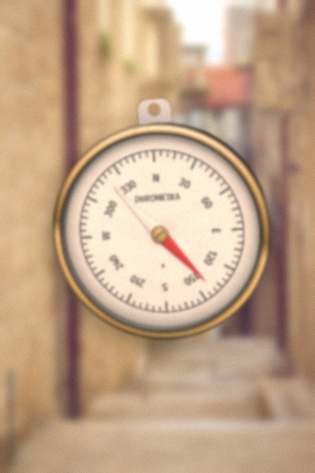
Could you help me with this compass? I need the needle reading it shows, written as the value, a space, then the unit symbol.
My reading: 140 °
